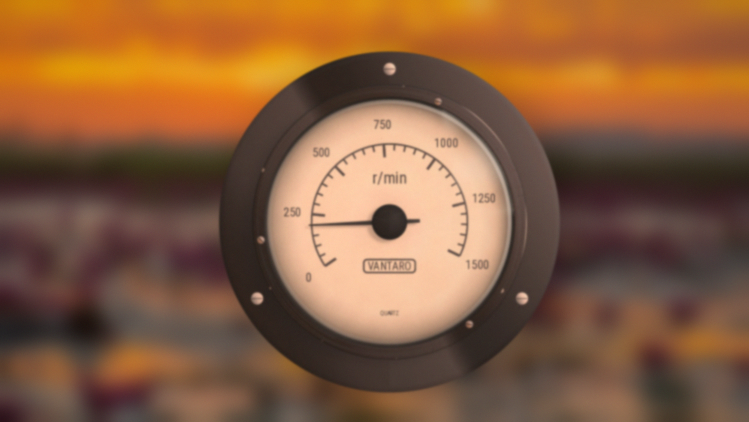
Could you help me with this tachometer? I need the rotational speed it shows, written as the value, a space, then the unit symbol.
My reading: 200 rpm
